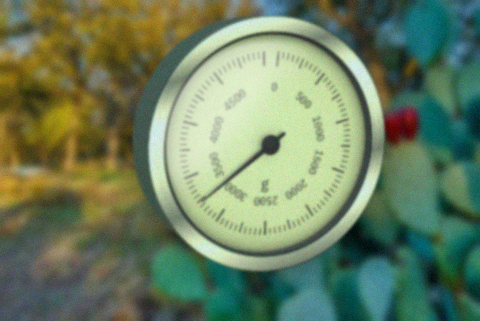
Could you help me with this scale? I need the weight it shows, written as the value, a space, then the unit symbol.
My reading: 3250 g
